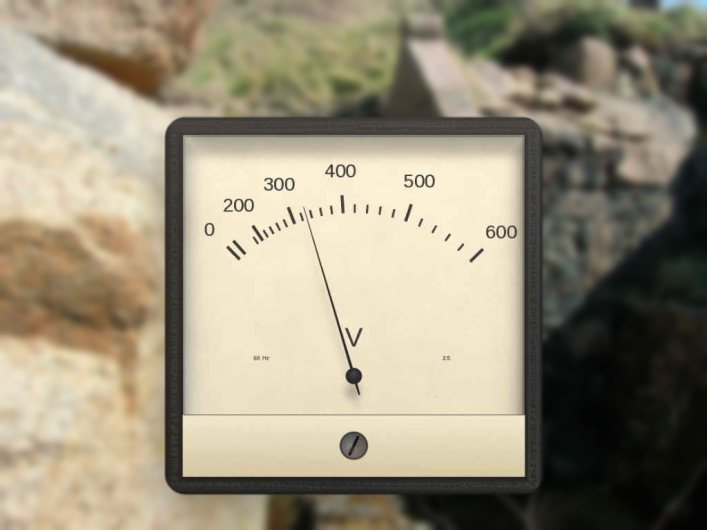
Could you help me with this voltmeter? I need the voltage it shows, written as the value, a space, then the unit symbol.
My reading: 330 V
